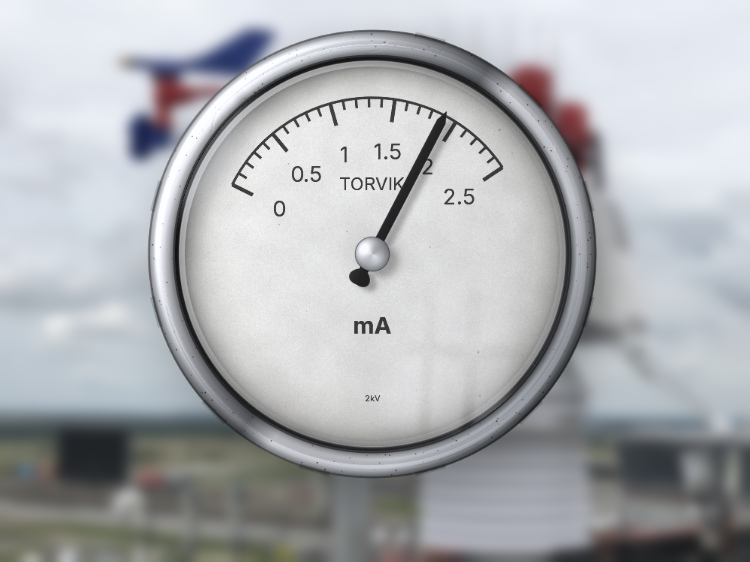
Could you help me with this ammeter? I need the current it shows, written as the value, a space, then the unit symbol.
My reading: 1.9 mA
